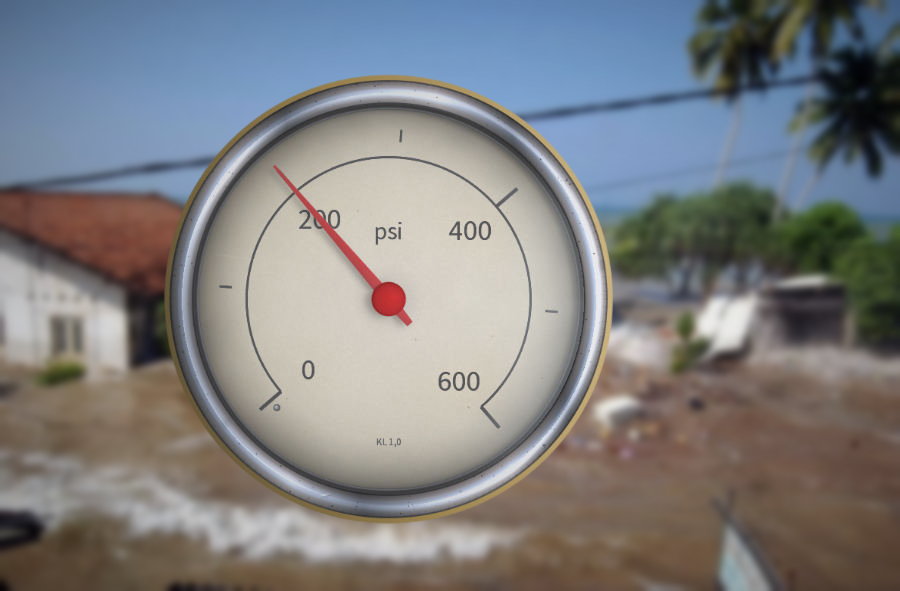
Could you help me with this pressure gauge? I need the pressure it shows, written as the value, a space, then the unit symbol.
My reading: 200 psi
